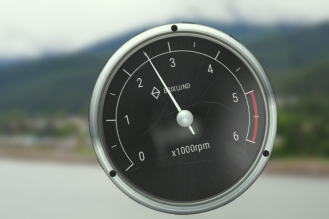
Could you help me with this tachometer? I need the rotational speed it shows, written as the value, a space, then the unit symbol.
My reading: 2500 rpm
